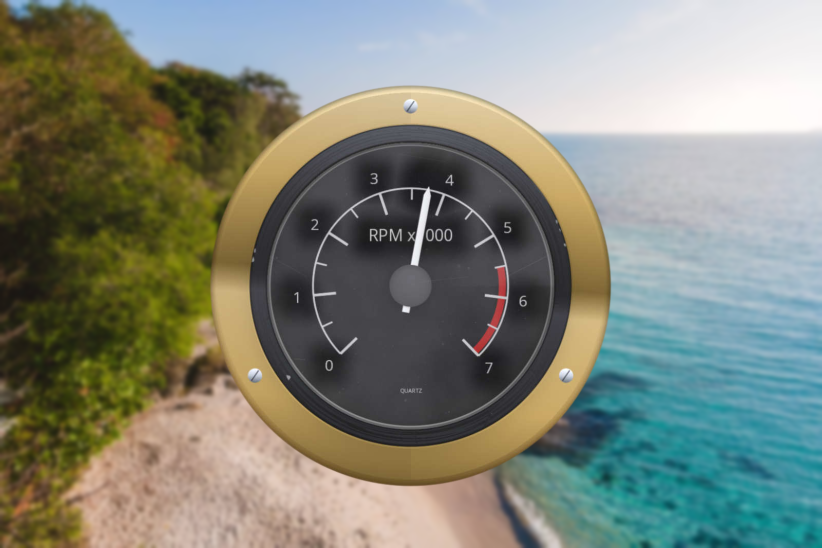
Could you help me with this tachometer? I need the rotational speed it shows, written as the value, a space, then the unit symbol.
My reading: 3750 rpm
